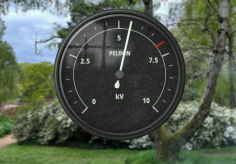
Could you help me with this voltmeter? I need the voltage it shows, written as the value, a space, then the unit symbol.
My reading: 5.5 kV
